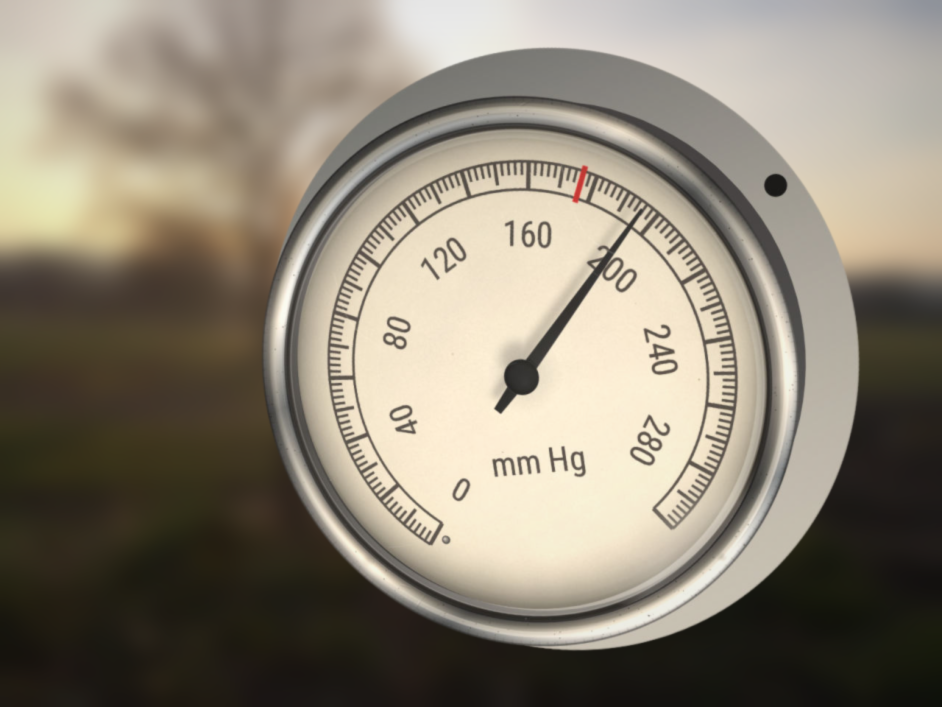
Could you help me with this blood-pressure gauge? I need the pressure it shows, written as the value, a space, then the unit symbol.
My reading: 196 mmHg
